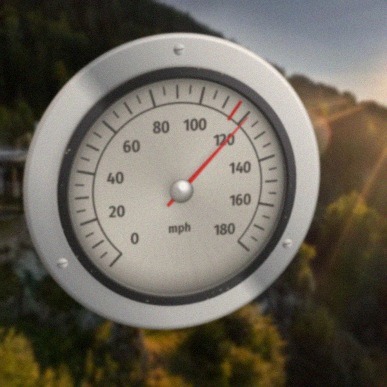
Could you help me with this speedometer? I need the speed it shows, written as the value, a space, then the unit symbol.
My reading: 120 mph
